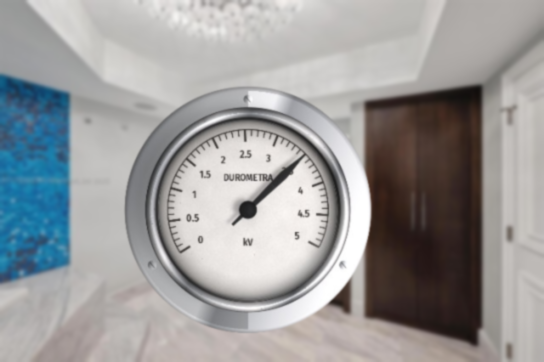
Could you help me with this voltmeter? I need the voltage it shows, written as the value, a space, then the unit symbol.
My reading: 3.5 kV
